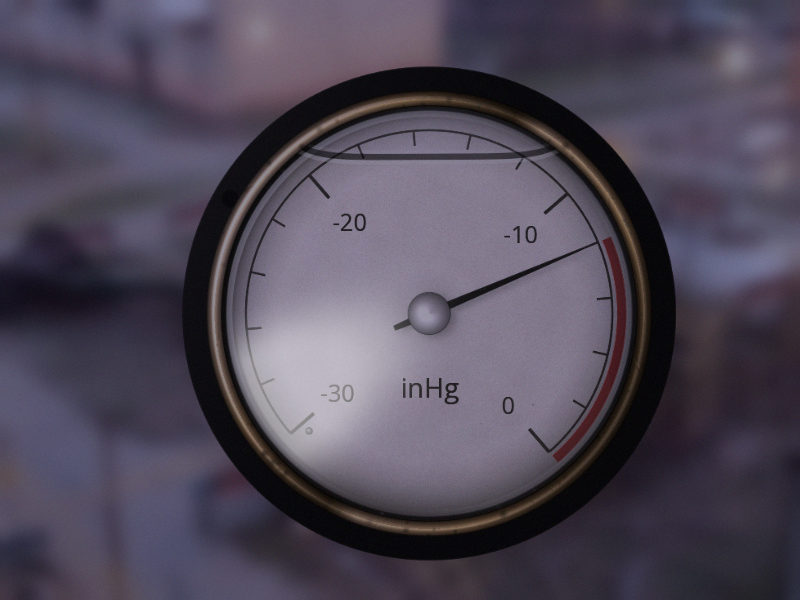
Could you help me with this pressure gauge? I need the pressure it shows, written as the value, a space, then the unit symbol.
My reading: -8 inHg
